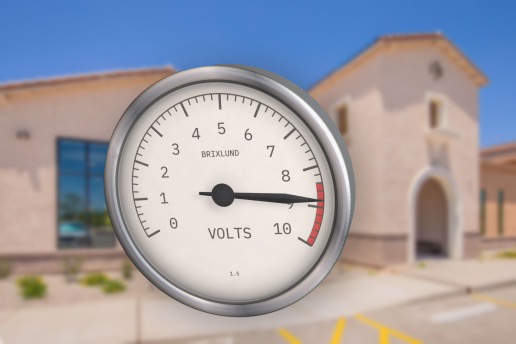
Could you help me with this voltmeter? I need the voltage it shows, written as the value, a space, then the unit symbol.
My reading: 8.8 V
